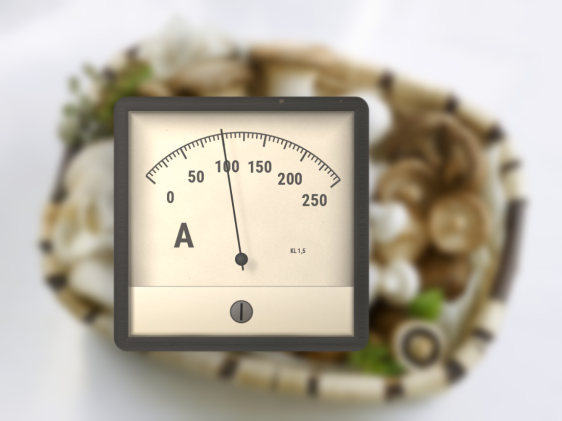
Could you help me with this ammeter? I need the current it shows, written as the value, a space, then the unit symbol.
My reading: 100 A
